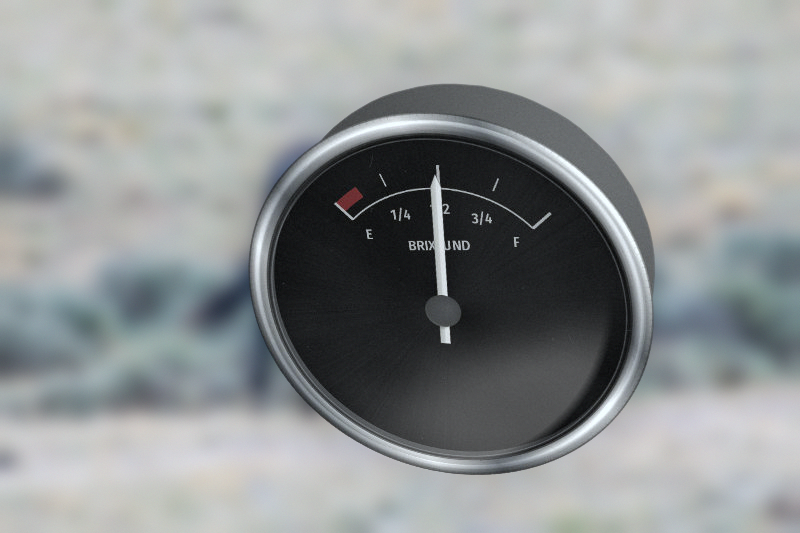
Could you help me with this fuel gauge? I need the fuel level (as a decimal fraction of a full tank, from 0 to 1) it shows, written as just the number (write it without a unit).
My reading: 0.5
